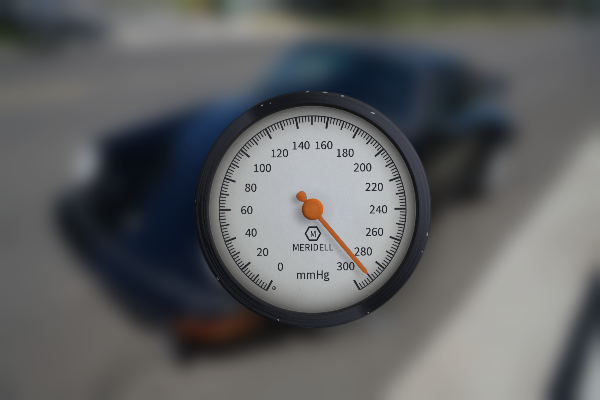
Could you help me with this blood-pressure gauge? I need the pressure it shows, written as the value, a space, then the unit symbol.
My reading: 290 mmHg
